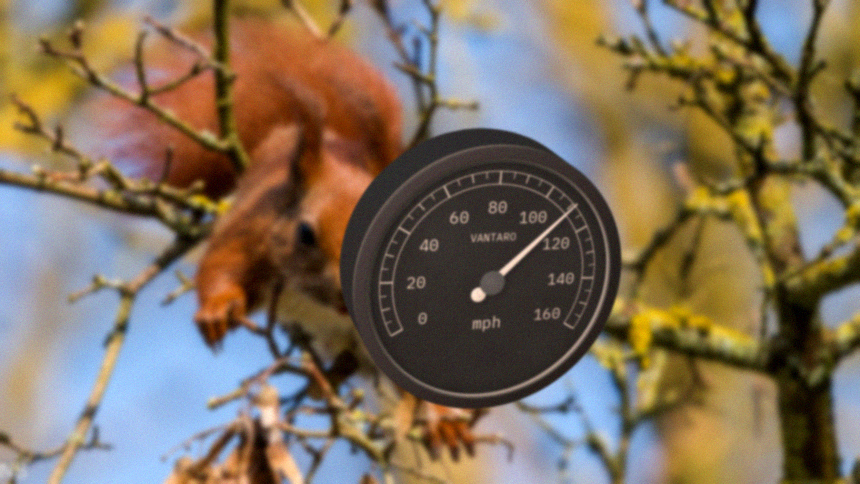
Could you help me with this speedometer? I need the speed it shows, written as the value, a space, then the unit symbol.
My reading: 110 mph
